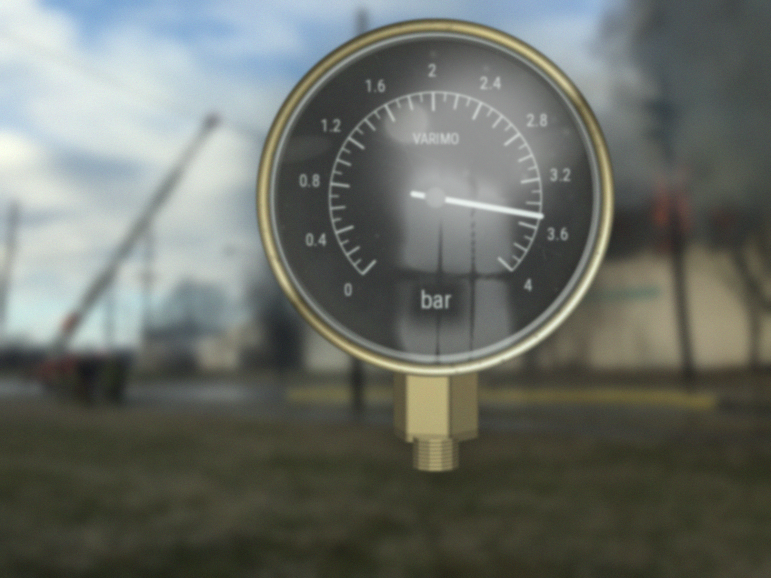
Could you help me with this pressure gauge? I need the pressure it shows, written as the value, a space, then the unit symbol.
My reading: 3.5 bar
